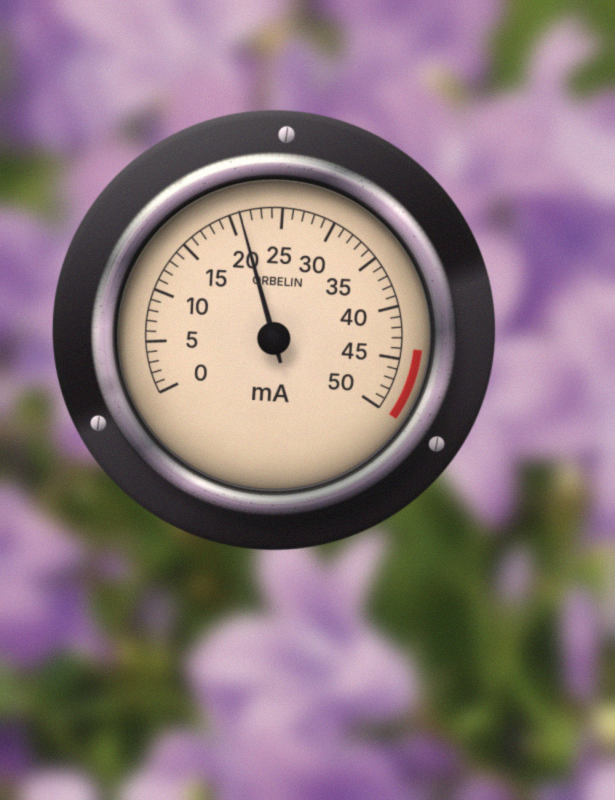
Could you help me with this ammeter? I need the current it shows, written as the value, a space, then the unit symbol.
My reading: 21 mA
